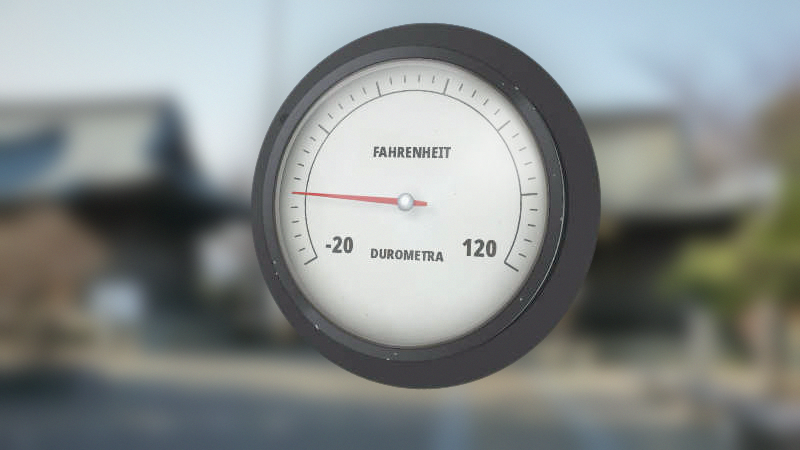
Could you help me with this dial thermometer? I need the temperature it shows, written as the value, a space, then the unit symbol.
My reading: 0 °F
